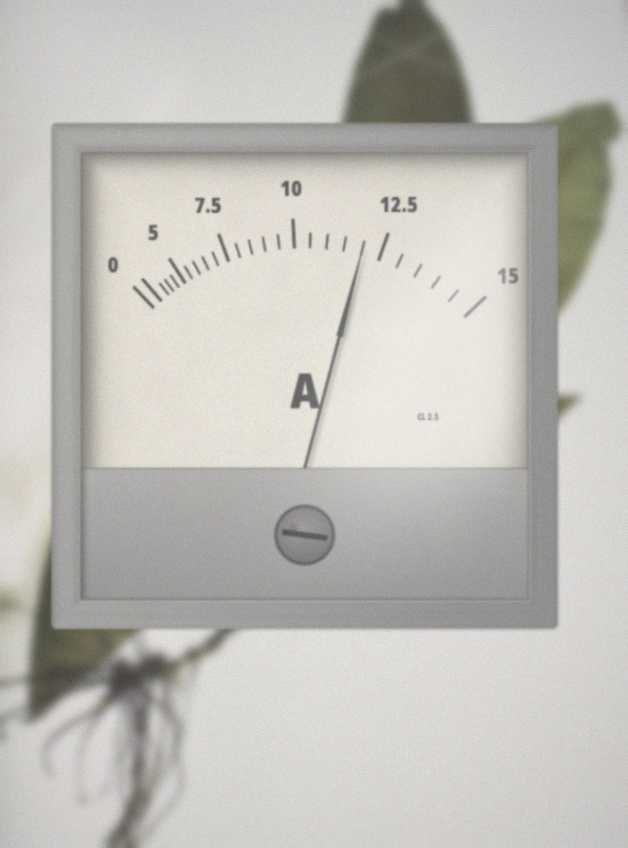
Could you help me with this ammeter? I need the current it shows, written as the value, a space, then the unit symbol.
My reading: 12 A
